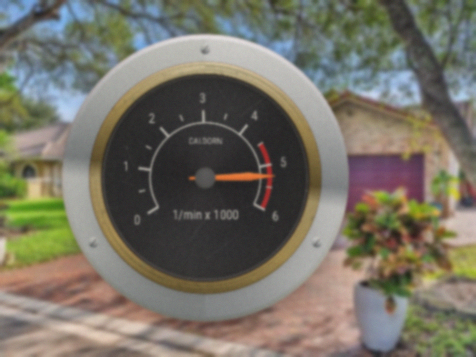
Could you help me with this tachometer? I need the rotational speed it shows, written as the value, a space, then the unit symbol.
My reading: 5250 rpm
